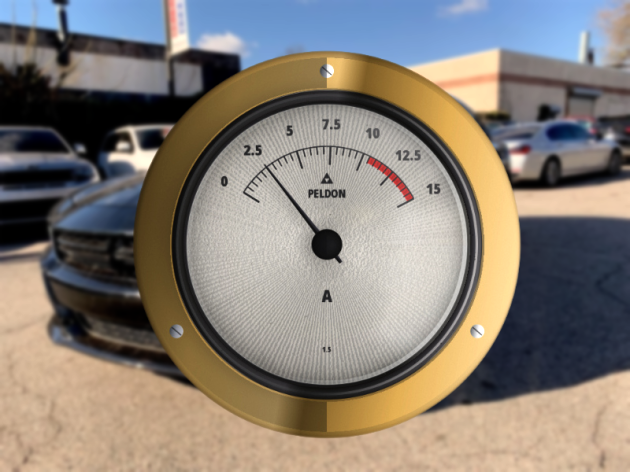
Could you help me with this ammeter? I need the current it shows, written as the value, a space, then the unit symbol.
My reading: 2.5 A
